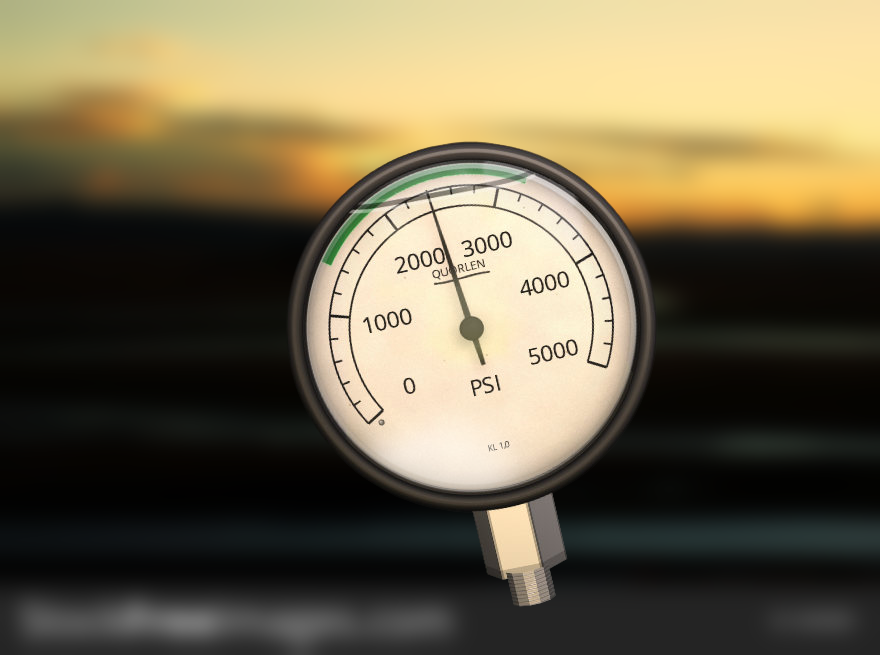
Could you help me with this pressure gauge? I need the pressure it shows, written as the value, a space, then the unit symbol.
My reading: 2400 psi
